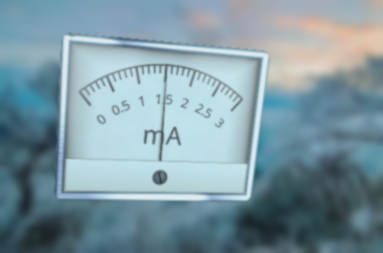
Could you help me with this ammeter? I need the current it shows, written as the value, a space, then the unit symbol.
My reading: 1.5 mA
